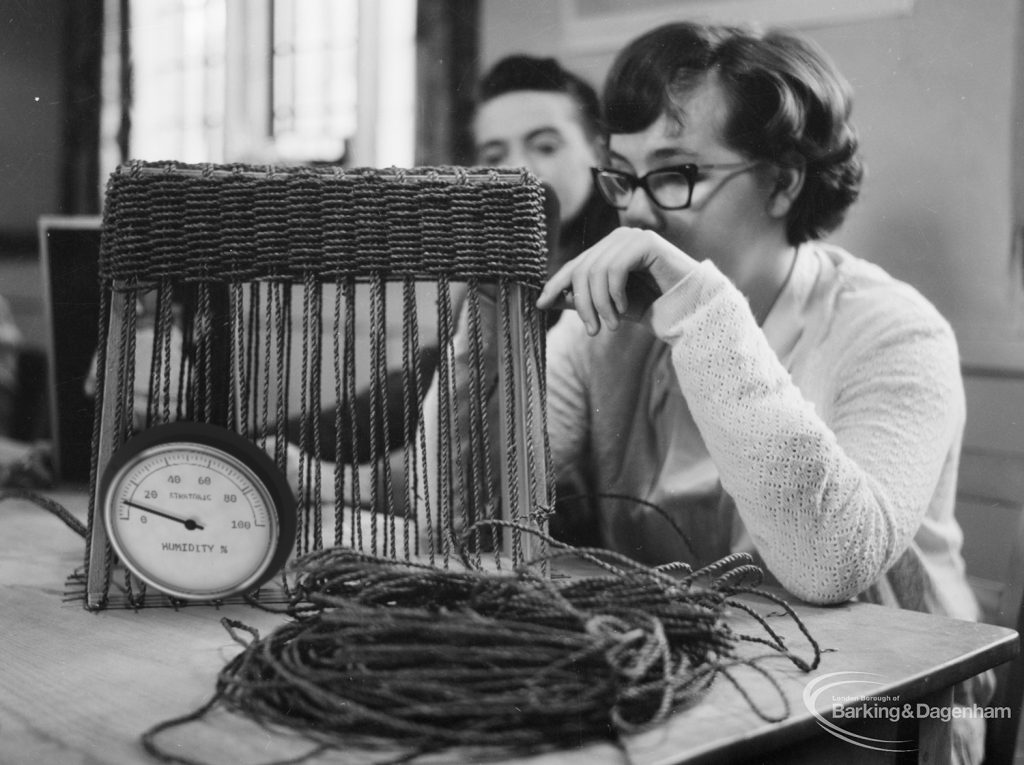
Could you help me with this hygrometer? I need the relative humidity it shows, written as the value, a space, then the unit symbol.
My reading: 10 %
